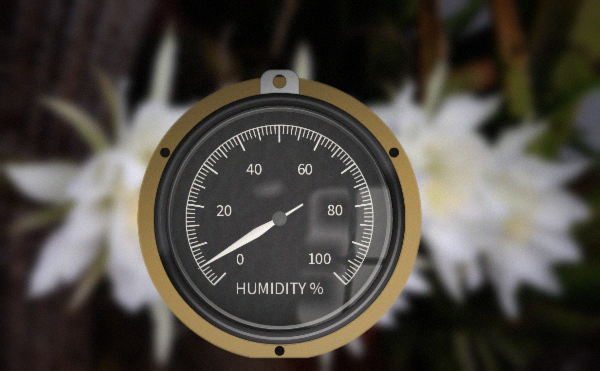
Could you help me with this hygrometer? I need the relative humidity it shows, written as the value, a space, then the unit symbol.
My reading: 5 %
